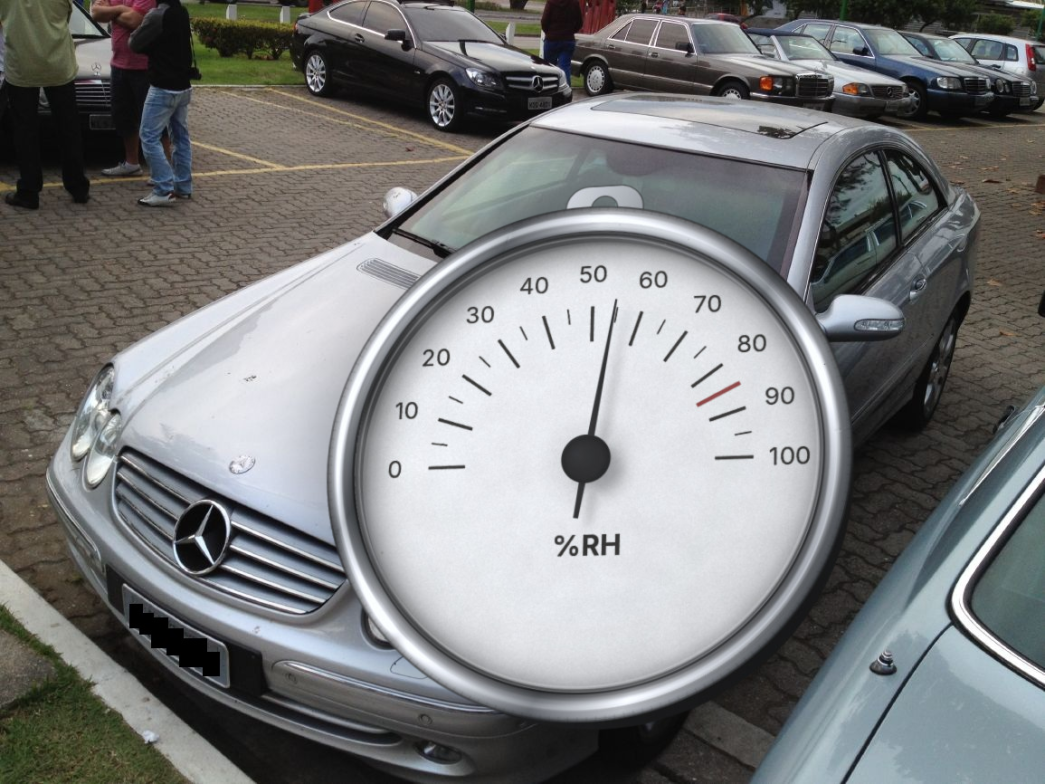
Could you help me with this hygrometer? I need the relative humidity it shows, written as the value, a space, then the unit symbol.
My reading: 55 %
